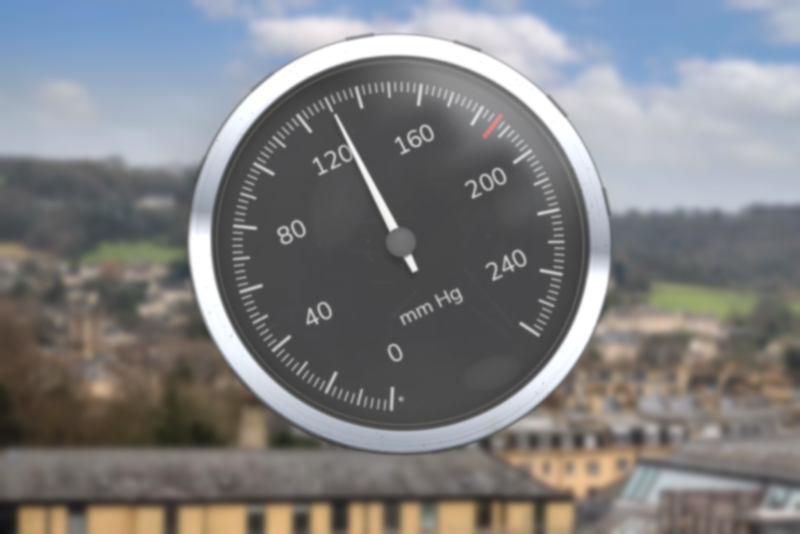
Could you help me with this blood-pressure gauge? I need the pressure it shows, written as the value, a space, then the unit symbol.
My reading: 130 mmHg
